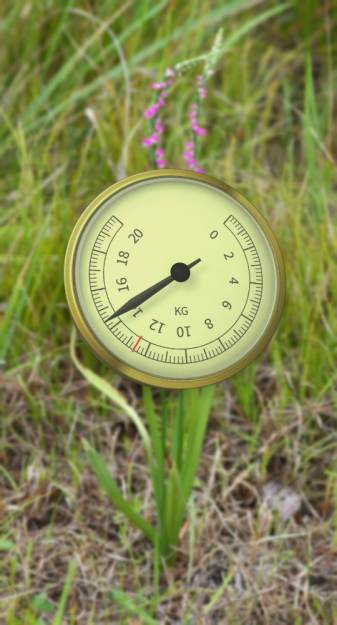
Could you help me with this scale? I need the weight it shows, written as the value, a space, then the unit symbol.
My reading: 14.4 kg
